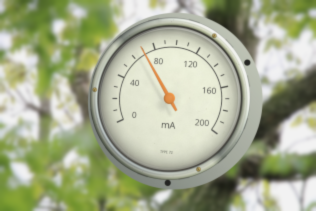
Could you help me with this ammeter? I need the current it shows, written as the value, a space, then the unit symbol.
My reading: 70 mA
